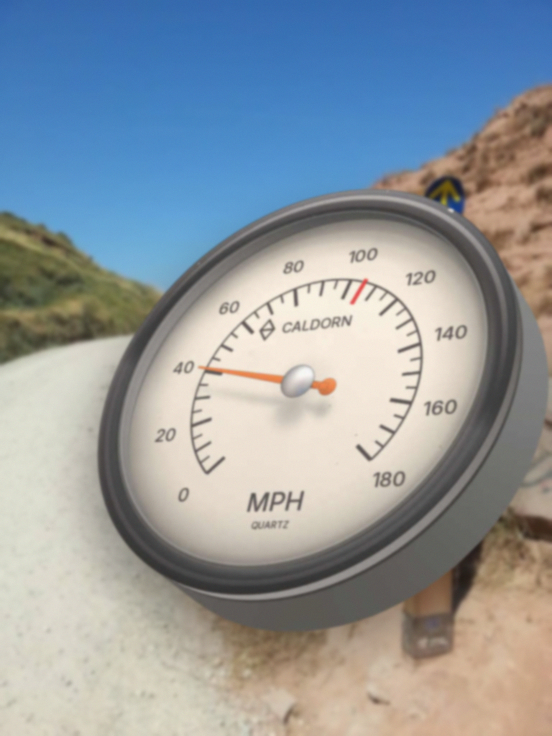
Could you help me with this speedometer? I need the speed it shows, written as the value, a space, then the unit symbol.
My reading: 40 mph
